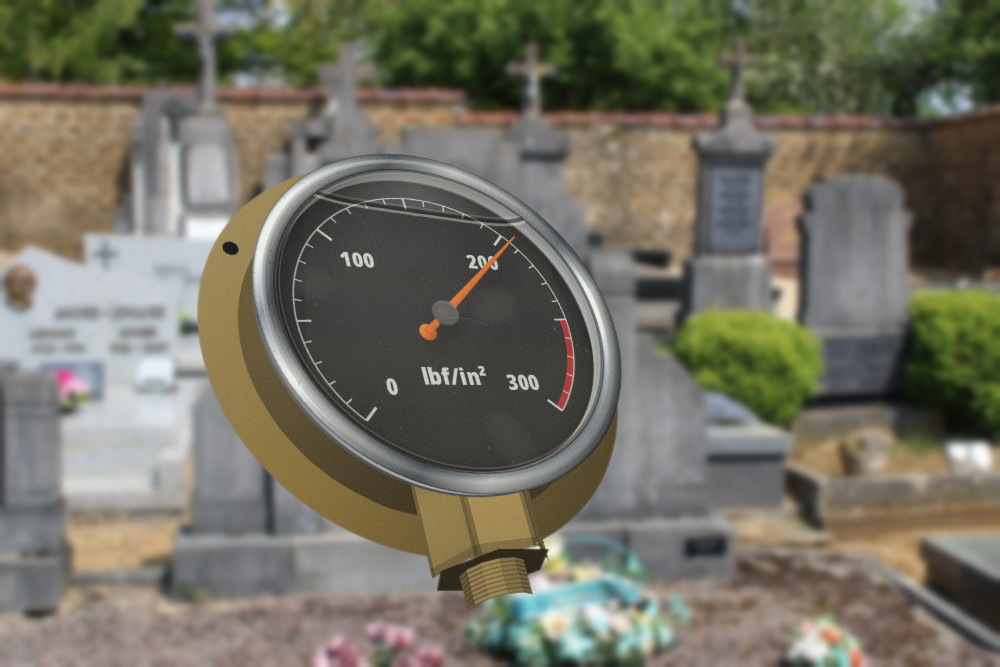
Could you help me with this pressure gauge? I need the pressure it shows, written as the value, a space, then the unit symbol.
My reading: 205 psi
